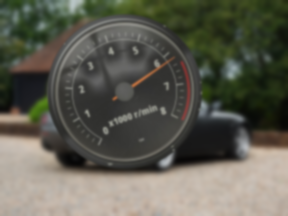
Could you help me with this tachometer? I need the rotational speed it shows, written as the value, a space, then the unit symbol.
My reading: 6200 rpm
